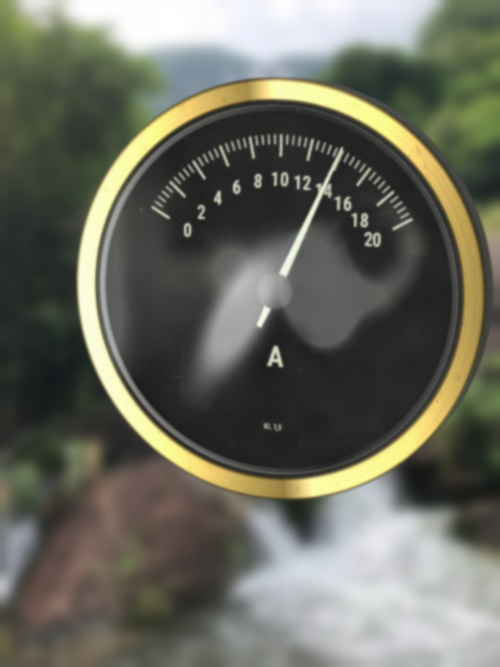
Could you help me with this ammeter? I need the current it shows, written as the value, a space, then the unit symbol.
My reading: 14 A
